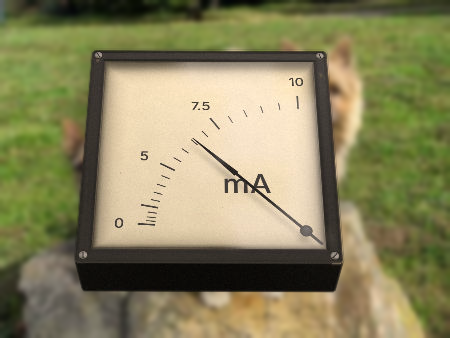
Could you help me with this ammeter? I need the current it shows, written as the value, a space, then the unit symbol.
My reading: 6.5 mA
